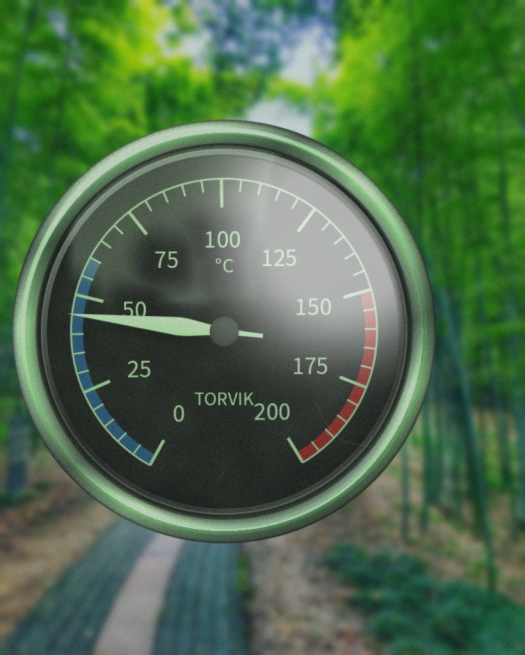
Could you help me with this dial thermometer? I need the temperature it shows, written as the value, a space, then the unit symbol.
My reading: 45 °C
